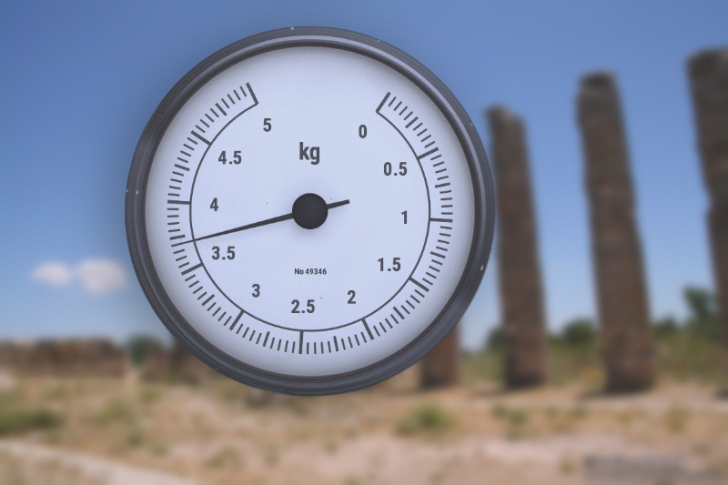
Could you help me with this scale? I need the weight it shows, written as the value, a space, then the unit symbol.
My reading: 3.7 kg
